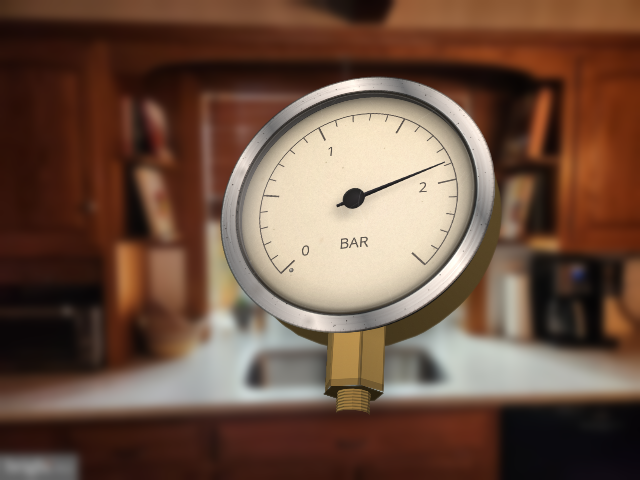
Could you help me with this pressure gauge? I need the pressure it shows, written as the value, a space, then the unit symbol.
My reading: 1.9 bar
